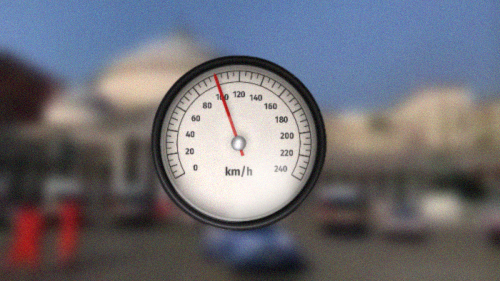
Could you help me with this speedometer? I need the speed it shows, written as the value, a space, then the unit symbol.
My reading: 100 km/h
